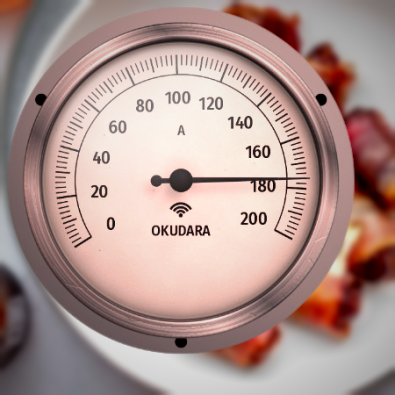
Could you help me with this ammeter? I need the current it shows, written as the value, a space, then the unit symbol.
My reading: 176 A
